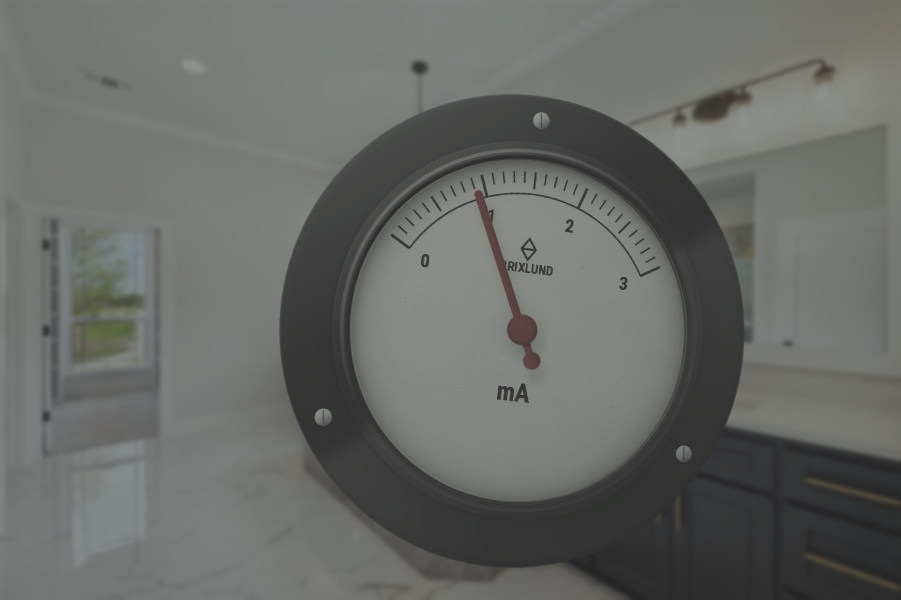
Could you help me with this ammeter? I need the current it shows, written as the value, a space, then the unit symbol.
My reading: 0.9 mA
